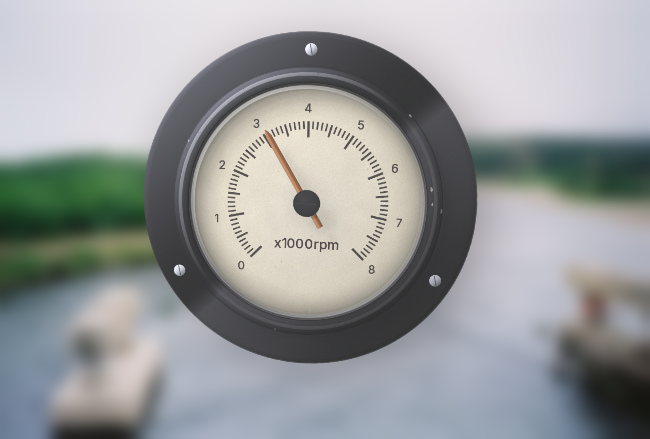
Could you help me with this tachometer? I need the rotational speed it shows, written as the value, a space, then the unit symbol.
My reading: 3100 rpm
